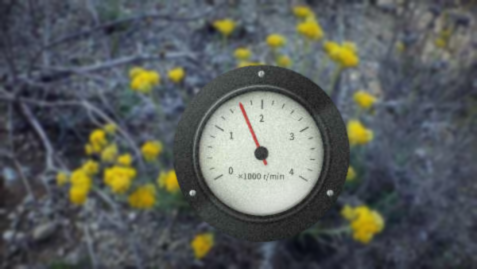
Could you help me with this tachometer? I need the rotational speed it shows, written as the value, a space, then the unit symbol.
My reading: 1600 rpm
